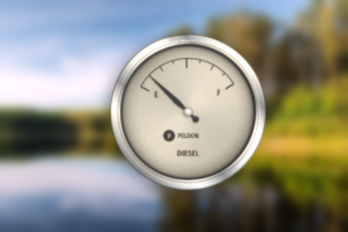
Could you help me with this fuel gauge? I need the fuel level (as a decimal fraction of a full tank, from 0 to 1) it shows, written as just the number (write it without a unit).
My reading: 0.125
